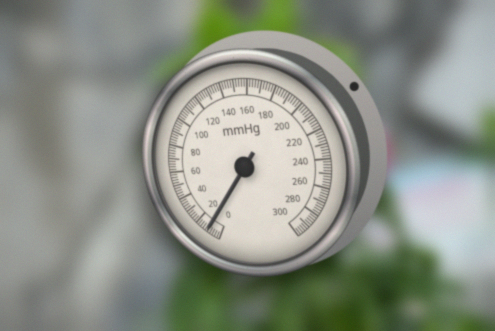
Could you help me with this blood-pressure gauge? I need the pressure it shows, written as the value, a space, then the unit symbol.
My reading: 10 mmHg
